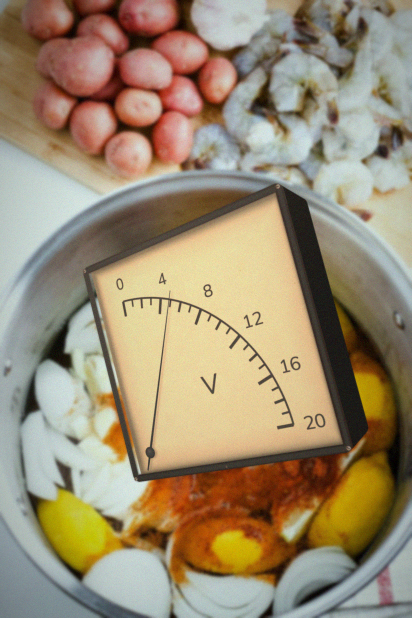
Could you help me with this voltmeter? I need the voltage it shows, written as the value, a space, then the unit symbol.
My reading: 5 V
